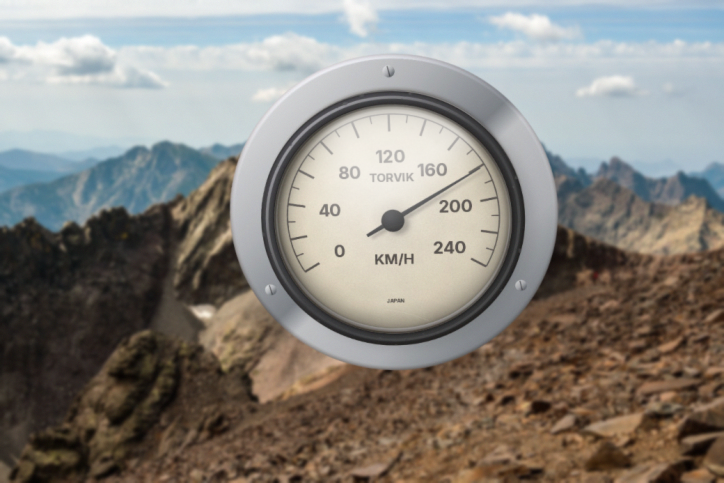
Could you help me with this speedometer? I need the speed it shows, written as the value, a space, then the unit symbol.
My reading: 180 km/h
